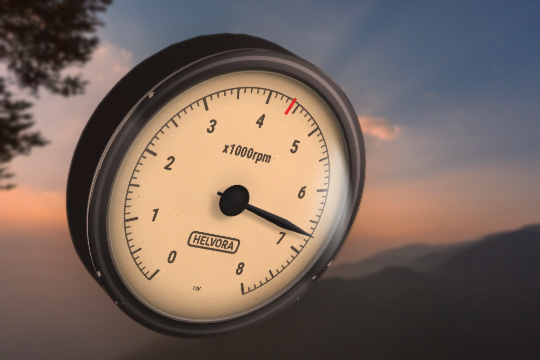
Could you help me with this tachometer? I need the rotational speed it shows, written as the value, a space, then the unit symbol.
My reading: 6700 rpm
